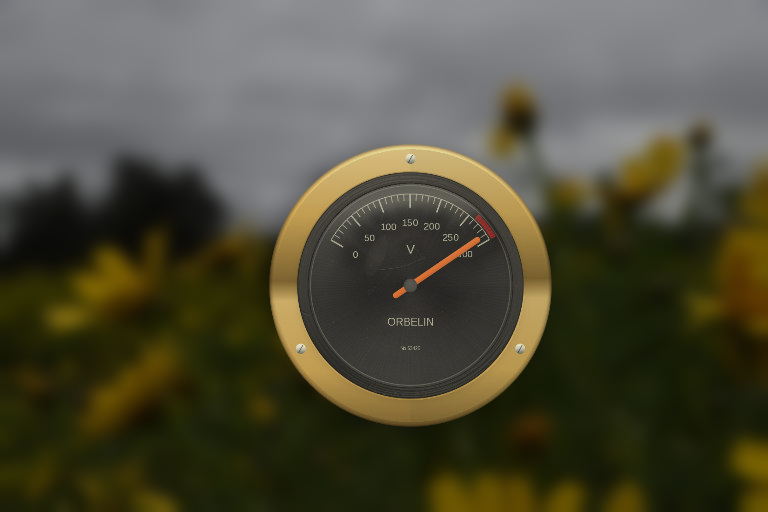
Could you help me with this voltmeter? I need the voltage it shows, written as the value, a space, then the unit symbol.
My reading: 290 V
